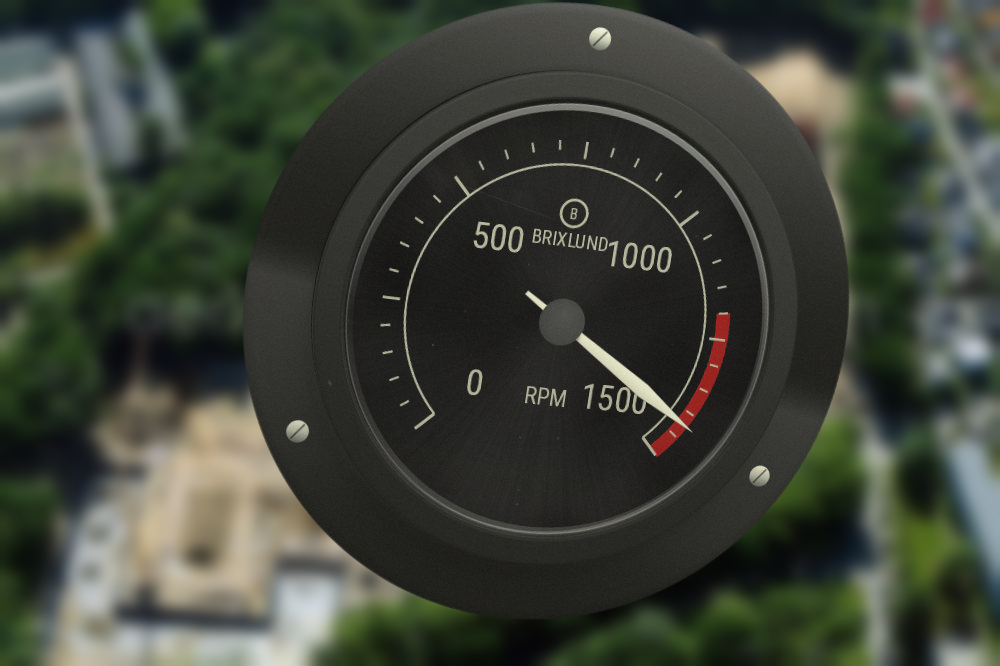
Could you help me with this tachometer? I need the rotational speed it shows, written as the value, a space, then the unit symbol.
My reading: 1425 rpm
